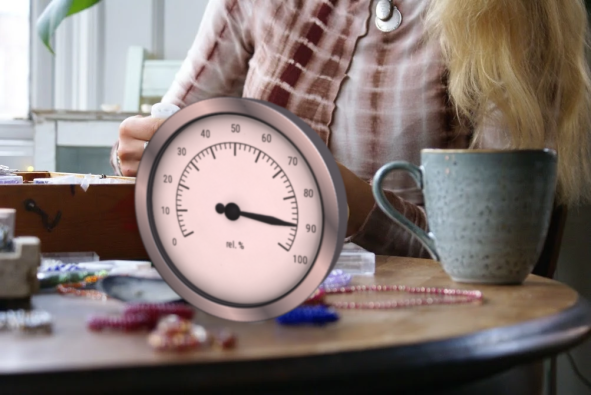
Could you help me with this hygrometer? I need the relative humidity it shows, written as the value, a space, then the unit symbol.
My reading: 90 %
